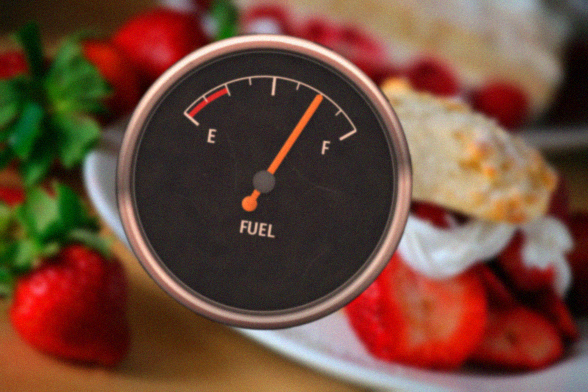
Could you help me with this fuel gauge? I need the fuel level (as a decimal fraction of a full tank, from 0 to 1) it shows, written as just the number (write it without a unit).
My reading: 0.75
